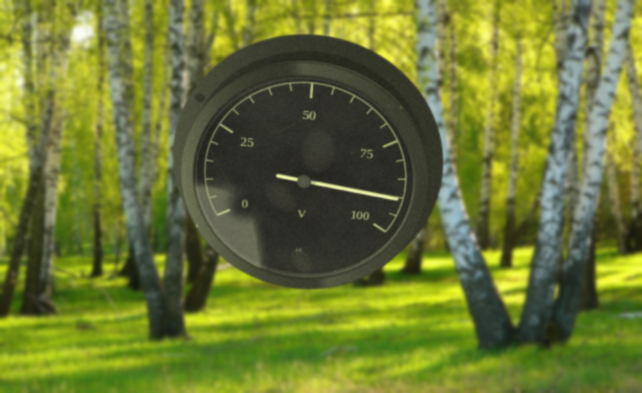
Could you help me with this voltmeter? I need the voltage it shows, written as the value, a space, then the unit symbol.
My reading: 90 V
